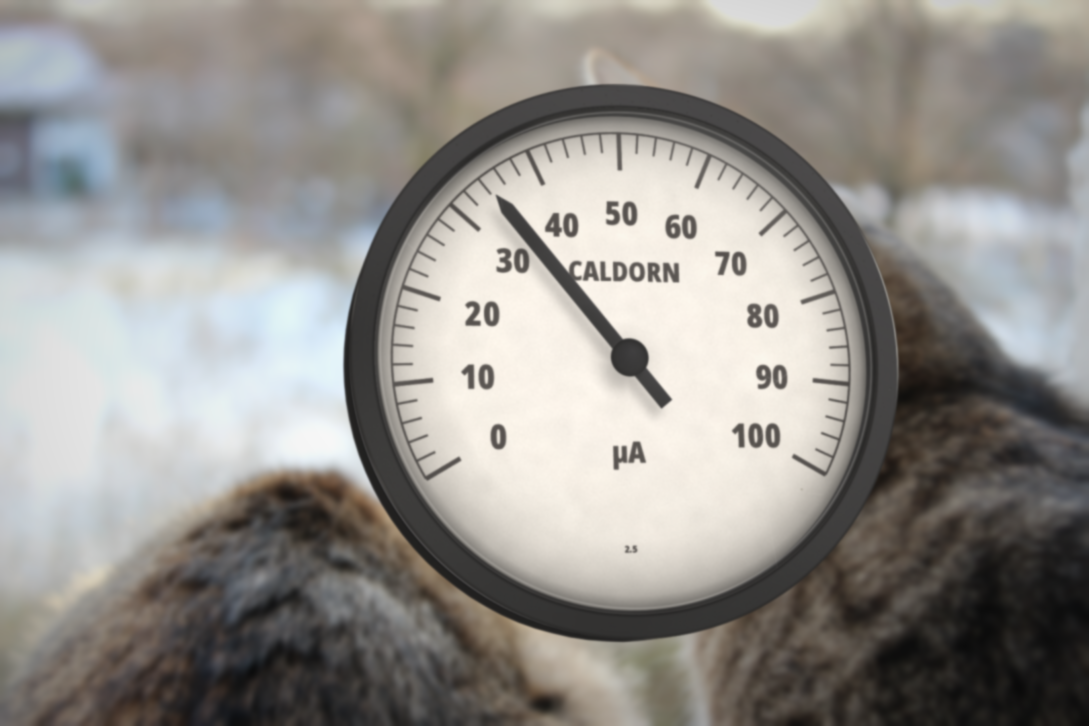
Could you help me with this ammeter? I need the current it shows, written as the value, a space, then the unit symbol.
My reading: 34 µA
